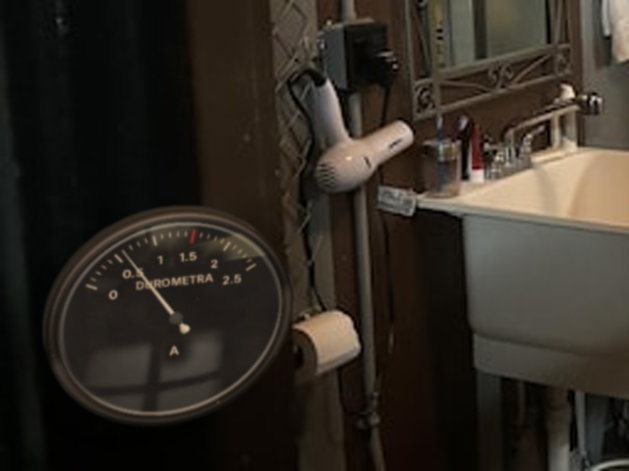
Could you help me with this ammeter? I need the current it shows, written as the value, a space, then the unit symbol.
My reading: 0.6 A
